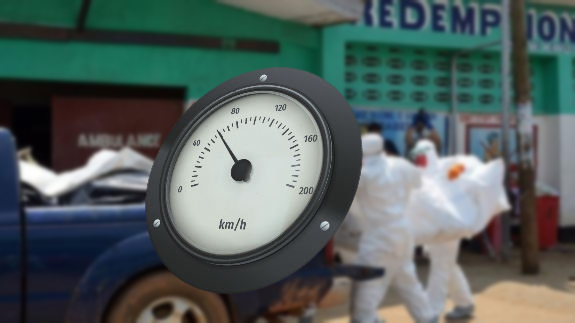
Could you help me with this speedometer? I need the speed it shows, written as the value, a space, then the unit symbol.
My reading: 60 km/h
